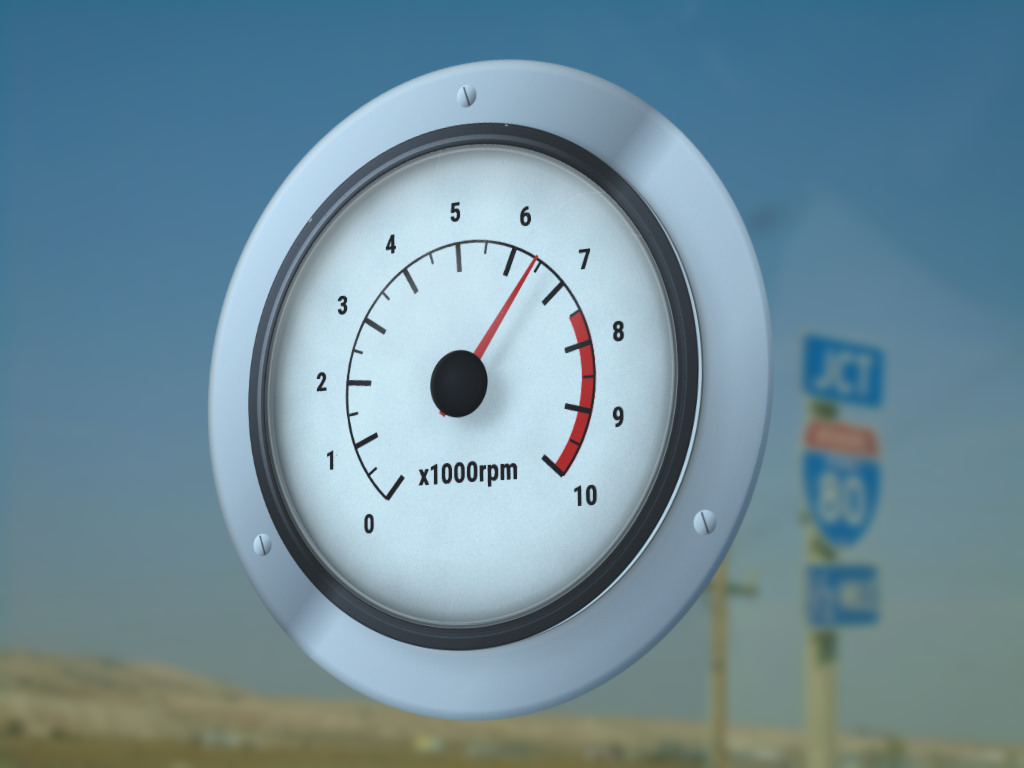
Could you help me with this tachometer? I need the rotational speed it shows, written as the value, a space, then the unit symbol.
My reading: 6500 rpm
